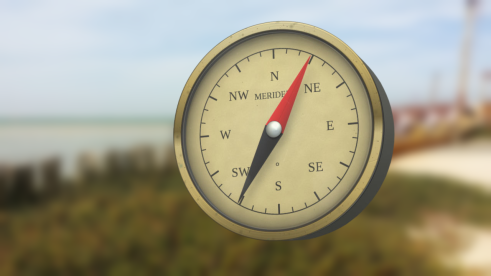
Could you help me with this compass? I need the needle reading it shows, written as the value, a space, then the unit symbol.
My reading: 30 °
